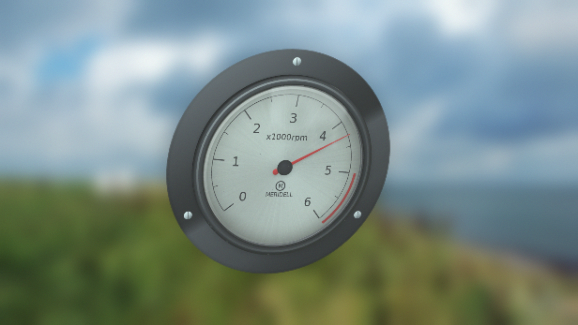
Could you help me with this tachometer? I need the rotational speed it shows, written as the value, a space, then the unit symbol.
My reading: 4250 rpm
